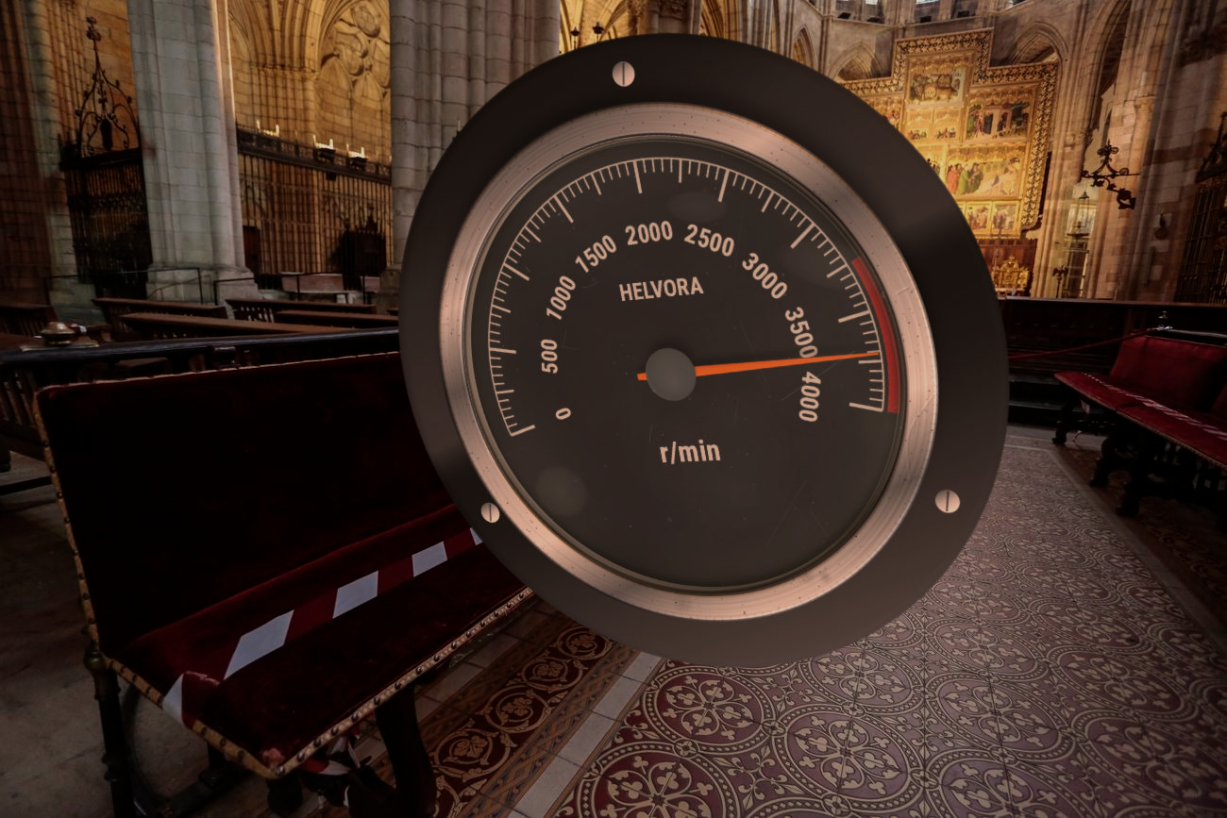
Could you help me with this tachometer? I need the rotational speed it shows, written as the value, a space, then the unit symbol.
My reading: 3700 rpm
